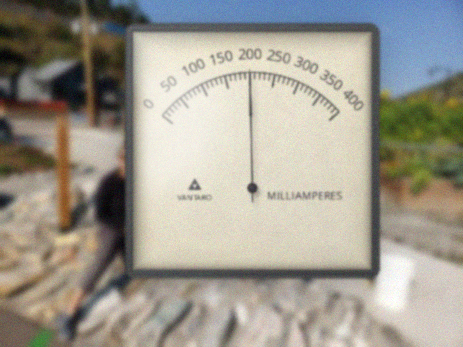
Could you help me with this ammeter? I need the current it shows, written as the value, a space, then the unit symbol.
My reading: 200 mA
